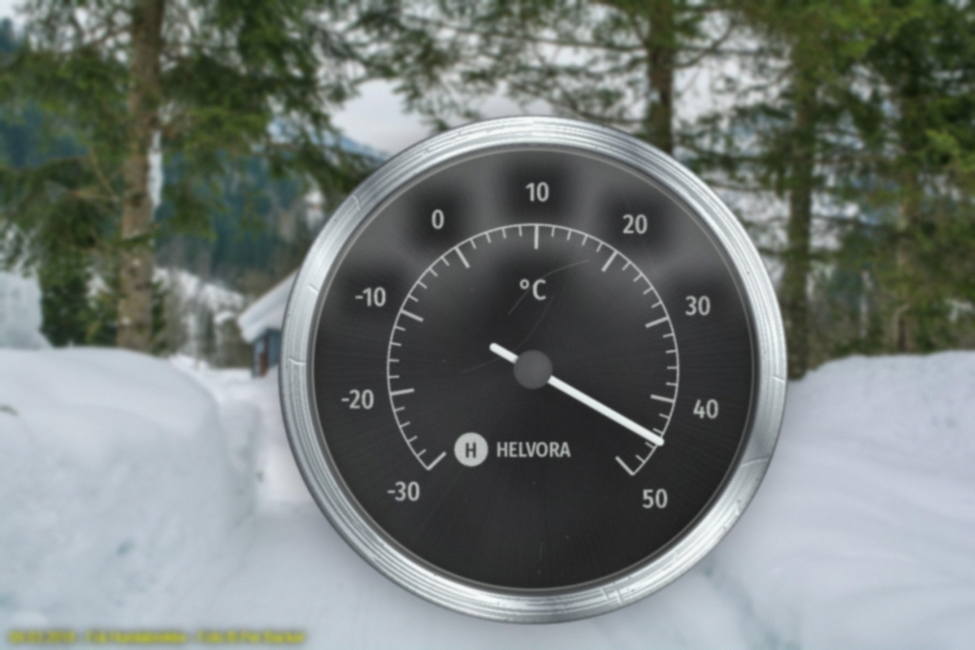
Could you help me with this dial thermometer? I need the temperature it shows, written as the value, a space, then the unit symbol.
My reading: 45 °C
